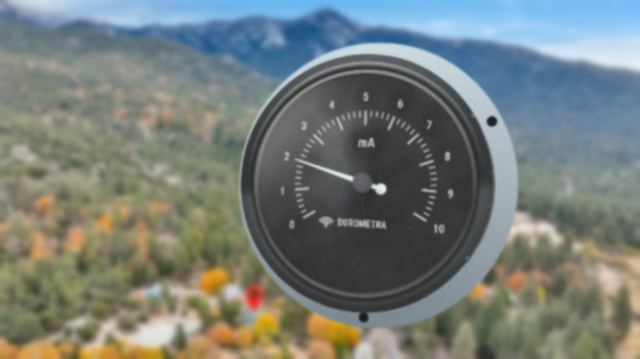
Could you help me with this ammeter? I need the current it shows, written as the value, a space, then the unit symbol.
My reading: 2 mA
